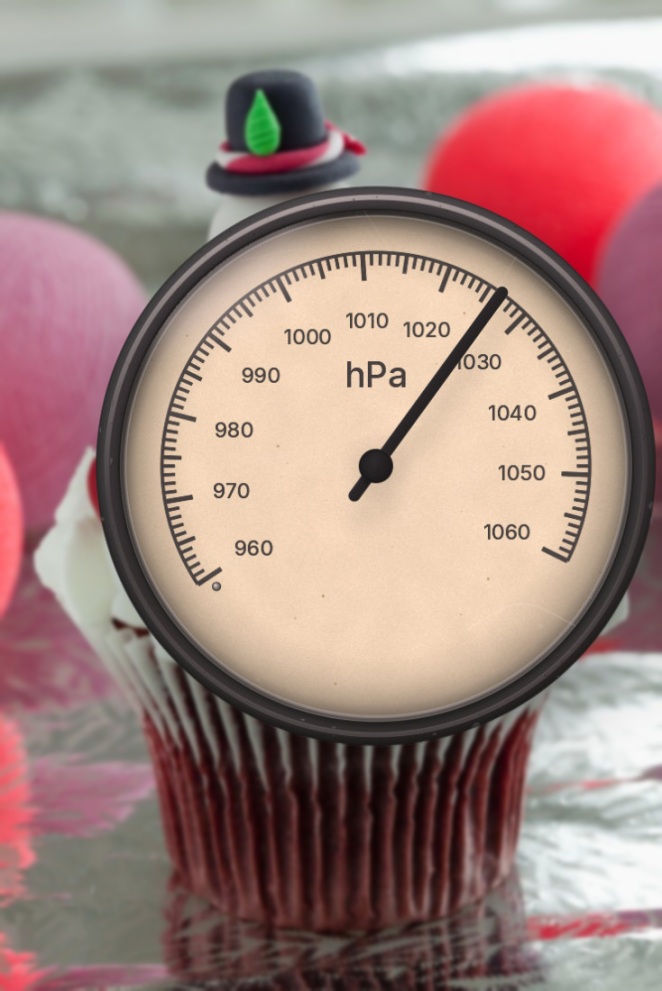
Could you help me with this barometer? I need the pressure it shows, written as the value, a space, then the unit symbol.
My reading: 1026.5 hPa
